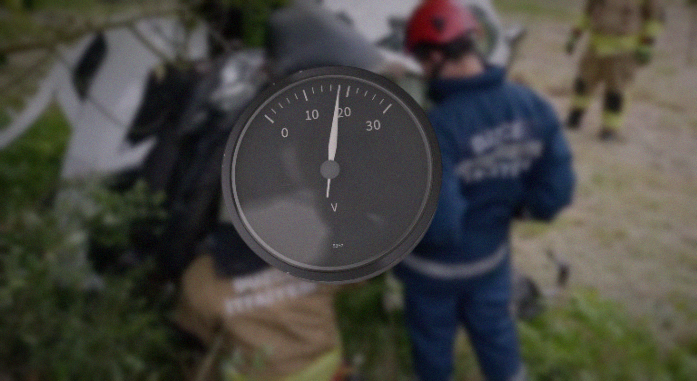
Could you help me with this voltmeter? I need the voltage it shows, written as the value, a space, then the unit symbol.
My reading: 18 V
